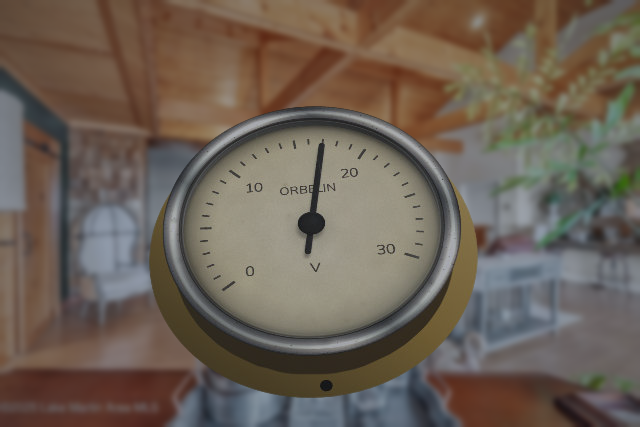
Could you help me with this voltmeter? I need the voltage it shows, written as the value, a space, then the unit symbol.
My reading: 17 V
